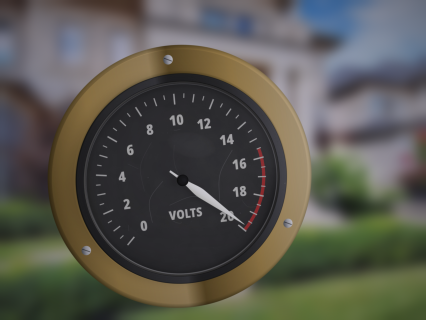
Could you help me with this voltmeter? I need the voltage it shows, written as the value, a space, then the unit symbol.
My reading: 19.75 V
